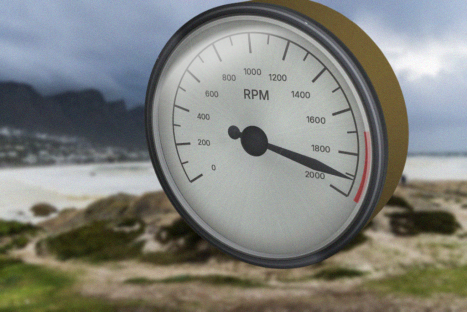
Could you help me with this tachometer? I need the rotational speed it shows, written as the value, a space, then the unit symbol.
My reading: 1900 rpm
